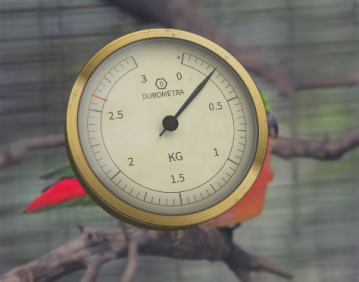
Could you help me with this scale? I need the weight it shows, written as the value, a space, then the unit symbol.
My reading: 0.25 kg
